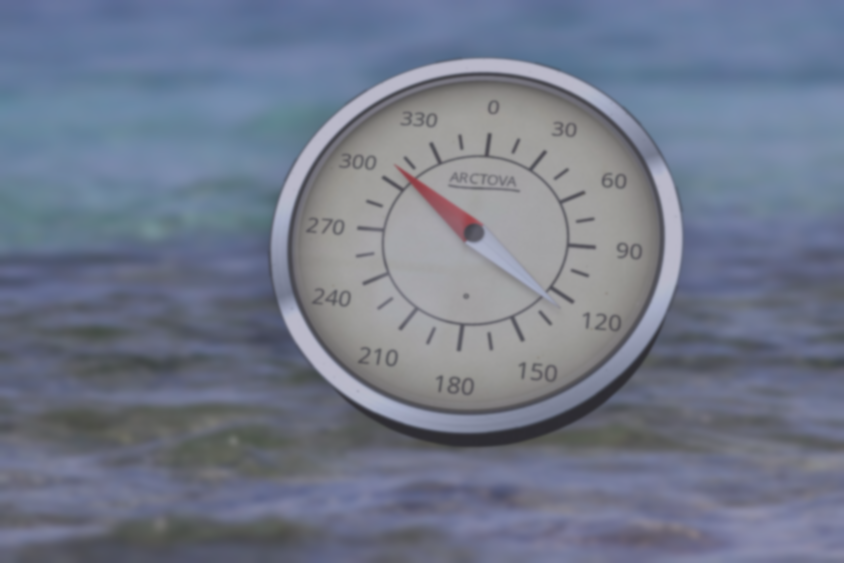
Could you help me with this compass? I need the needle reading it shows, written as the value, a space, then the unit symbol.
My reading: 307.5 °
